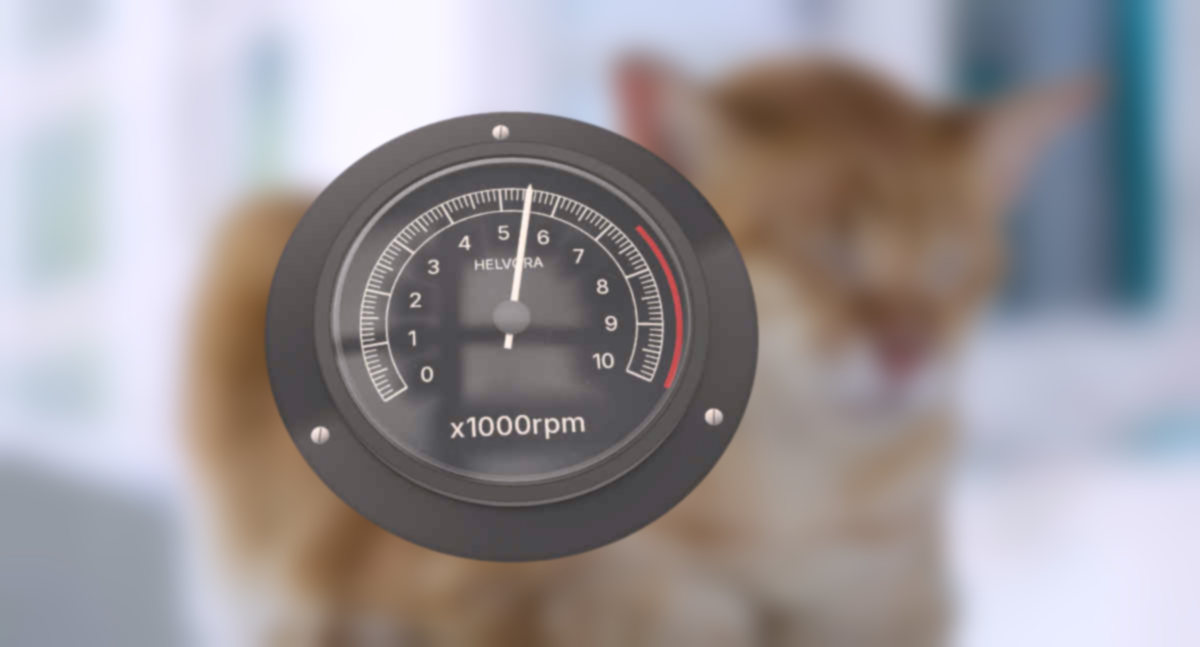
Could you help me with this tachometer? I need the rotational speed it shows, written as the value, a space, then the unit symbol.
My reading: 5500 rpm
